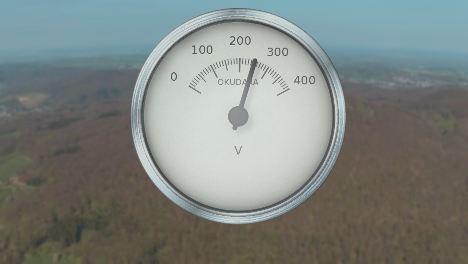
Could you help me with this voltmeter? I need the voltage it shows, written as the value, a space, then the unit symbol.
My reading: 250 V
